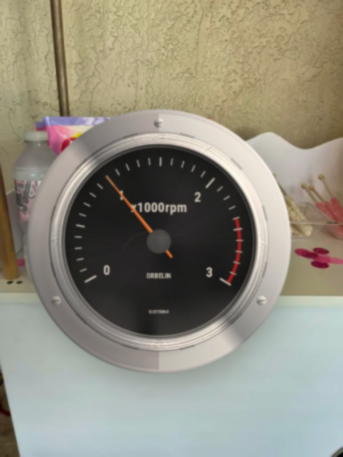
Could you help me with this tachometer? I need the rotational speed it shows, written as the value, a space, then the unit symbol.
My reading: 1000 rpm
